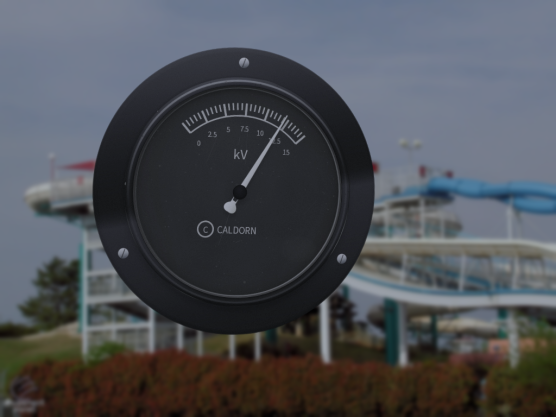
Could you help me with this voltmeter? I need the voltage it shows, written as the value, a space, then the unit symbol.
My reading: 12 kV
